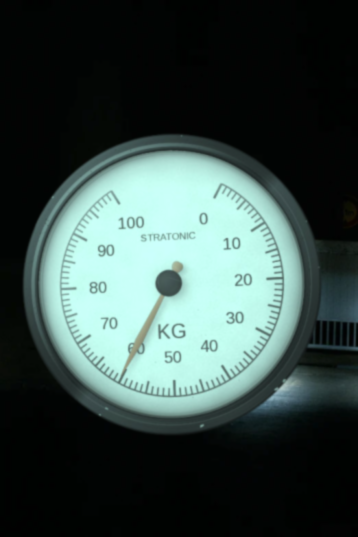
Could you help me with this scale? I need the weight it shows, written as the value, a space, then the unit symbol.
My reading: 60 kg
